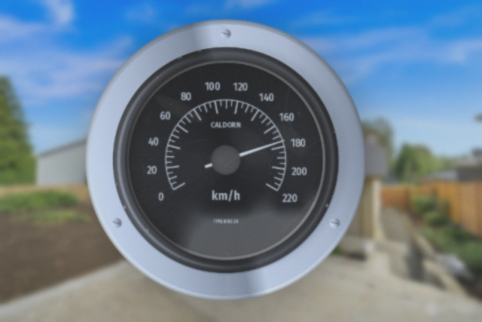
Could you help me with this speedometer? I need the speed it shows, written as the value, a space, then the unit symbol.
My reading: 175 km/h
